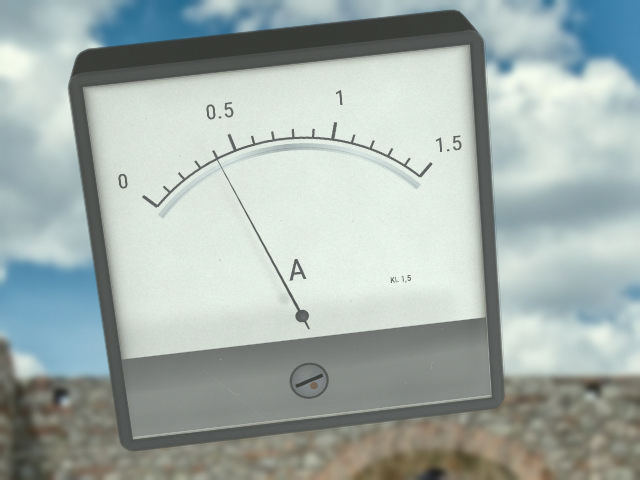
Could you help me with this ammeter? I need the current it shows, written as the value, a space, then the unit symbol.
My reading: 0.4 A
